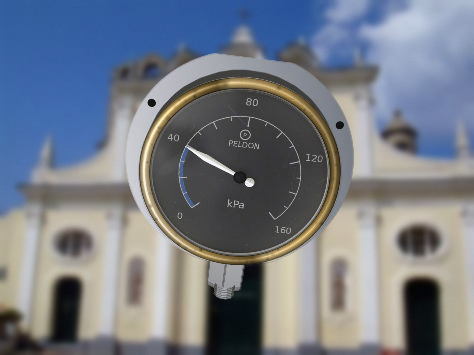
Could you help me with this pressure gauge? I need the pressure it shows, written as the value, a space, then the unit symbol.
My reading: 40 kPa
